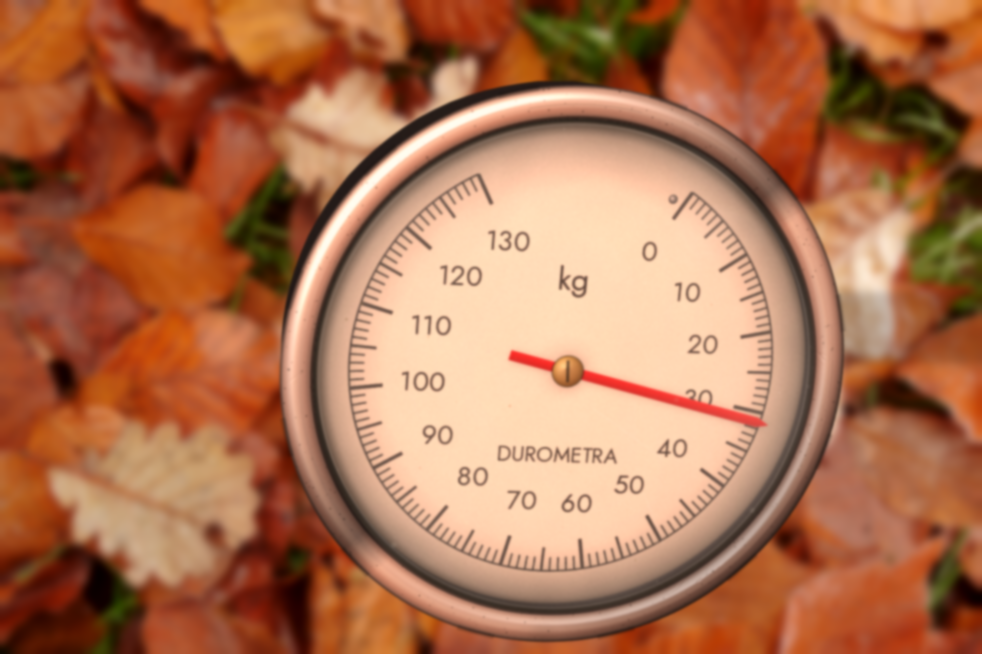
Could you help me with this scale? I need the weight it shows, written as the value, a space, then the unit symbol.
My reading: 31 kg
